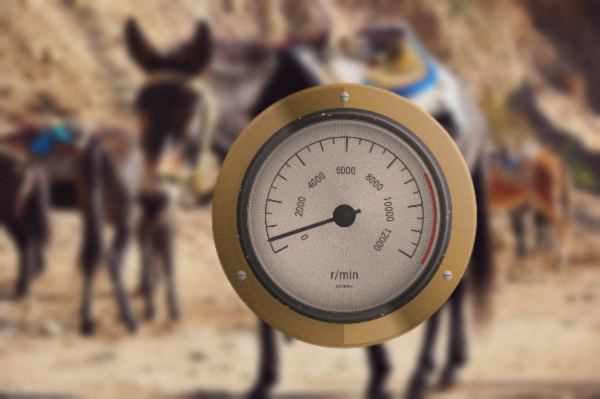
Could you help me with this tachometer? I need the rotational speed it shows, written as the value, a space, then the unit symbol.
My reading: 500 rpm
